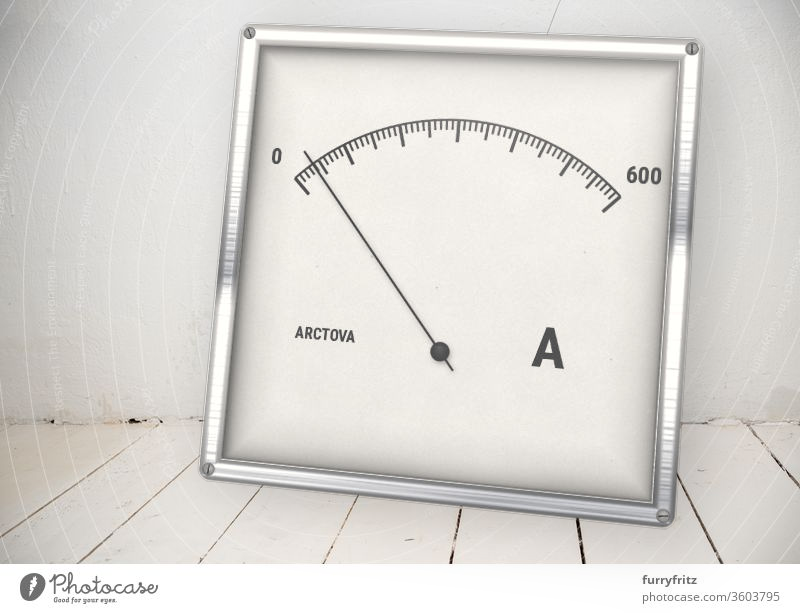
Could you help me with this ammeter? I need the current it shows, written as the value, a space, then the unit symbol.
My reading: 40 A
